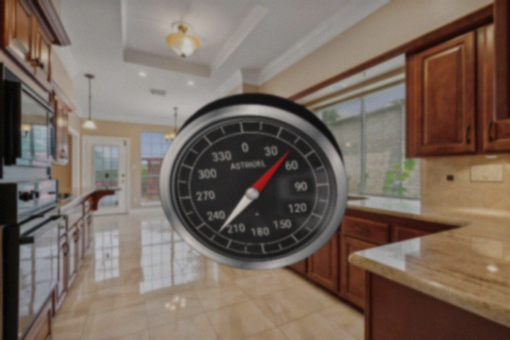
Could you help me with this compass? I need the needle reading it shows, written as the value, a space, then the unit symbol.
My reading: 45 °
